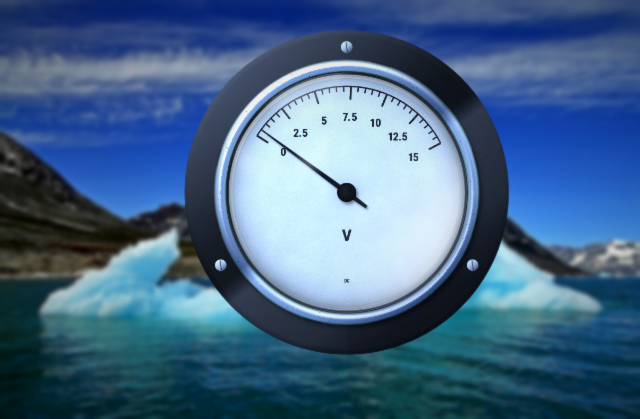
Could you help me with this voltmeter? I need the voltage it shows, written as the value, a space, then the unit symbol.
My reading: 0.5 V
